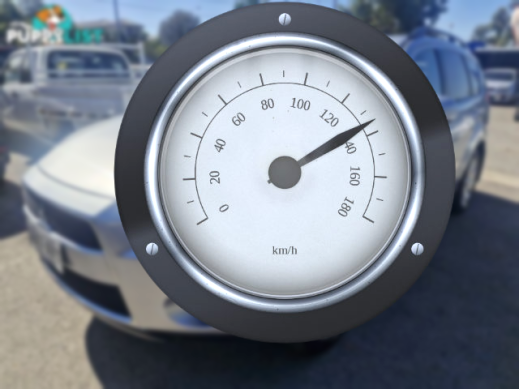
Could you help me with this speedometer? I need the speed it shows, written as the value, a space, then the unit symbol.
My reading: 135 km/h
